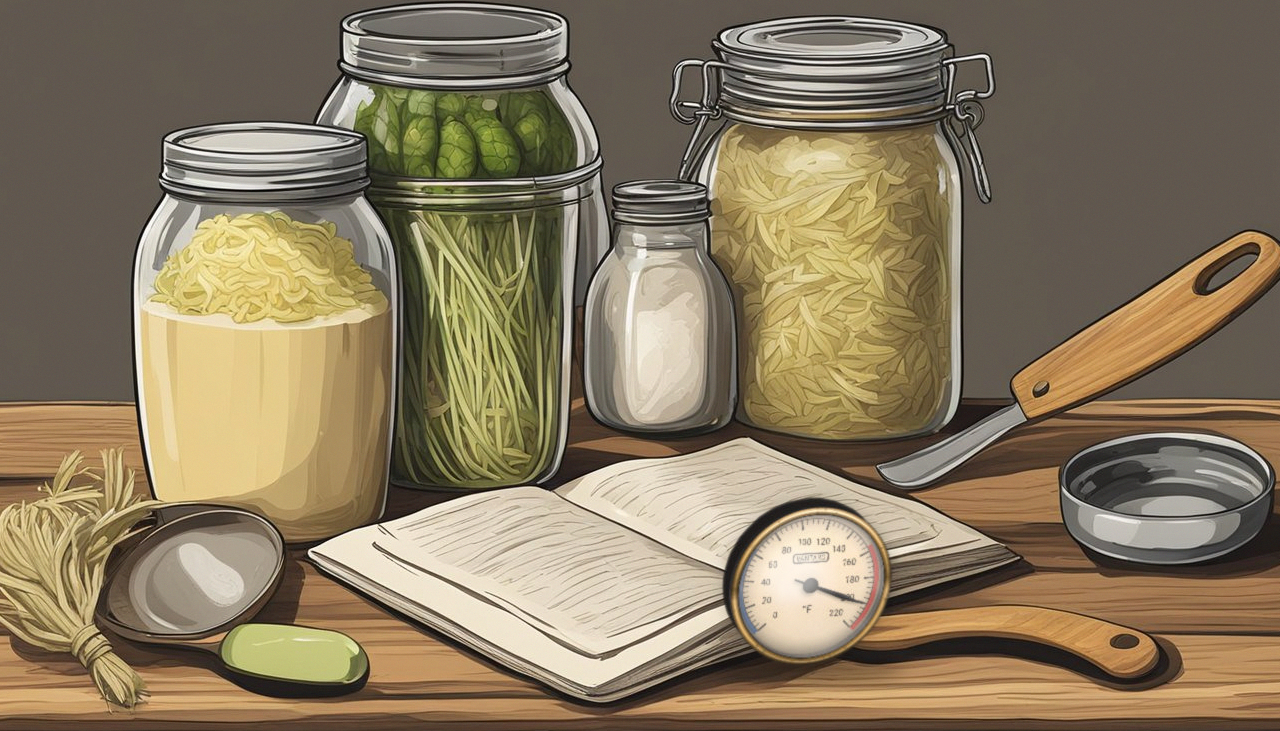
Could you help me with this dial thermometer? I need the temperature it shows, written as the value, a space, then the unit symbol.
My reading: 200 °F
